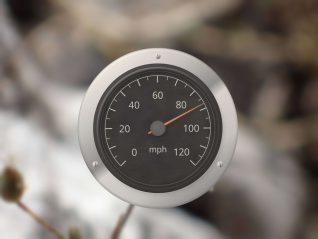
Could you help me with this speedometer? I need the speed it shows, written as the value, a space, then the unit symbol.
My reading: 87.5 mph
